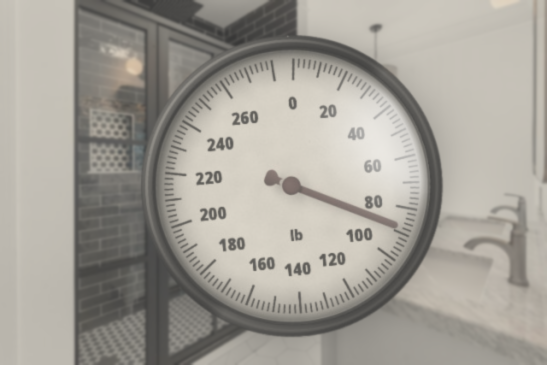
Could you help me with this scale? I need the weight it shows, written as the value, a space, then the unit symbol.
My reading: 88 lb
